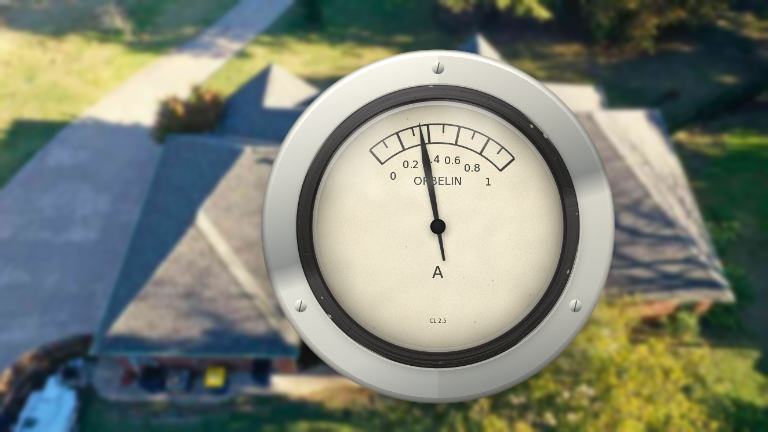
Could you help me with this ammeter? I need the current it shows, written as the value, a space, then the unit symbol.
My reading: 0.35 A
